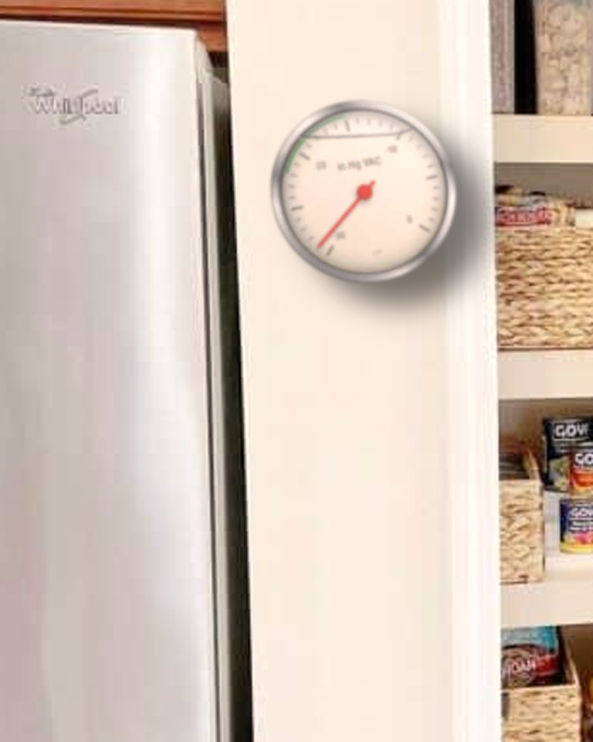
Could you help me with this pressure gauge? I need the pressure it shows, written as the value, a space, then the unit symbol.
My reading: -29 inHg
